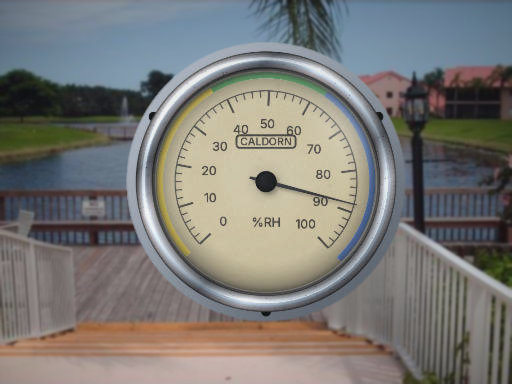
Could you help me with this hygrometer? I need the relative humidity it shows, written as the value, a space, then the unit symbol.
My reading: 88 %
